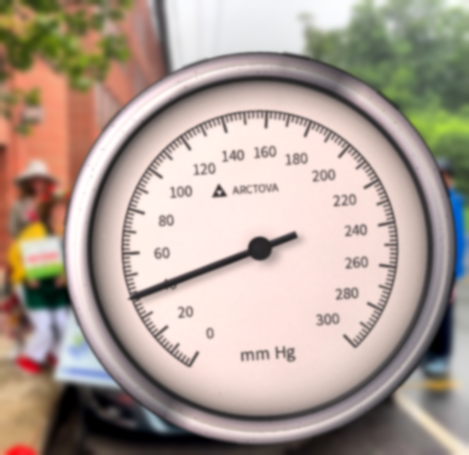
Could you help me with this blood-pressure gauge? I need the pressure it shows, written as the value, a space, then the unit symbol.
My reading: 40 mmHg
